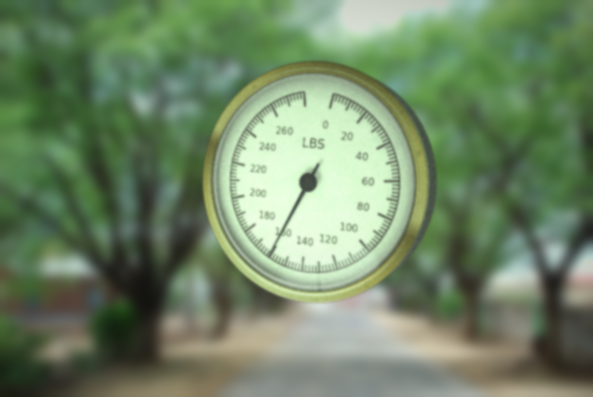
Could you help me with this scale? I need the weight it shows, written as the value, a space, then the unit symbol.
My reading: 160 lb
